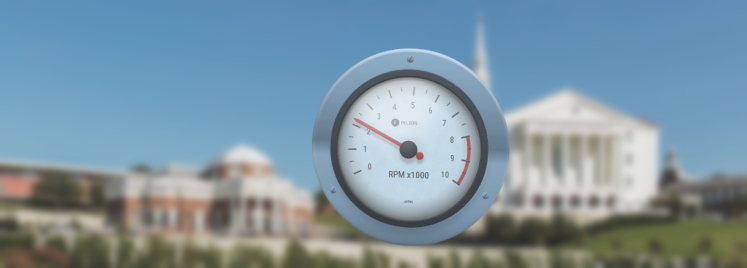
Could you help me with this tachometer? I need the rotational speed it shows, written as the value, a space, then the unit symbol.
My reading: 2250 rpm
